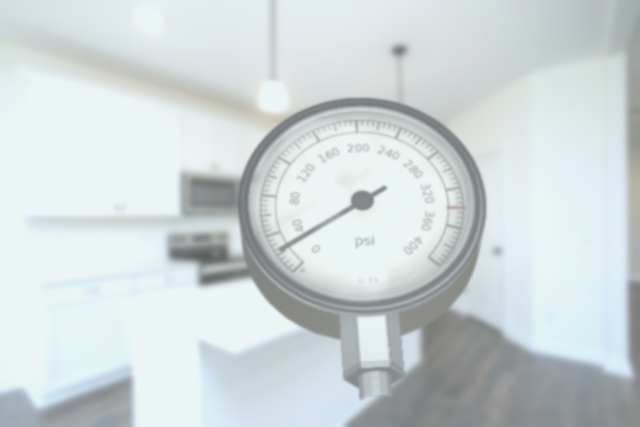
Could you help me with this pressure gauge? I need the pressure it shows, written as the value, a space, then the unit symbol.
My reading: 20 psi
